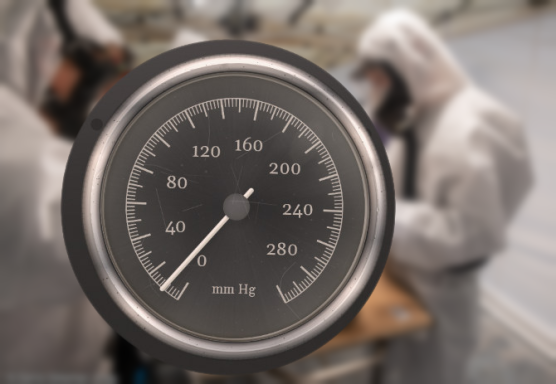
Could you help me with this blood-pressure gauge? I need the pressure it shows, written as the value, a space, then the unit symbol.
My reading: 10 mmHg
